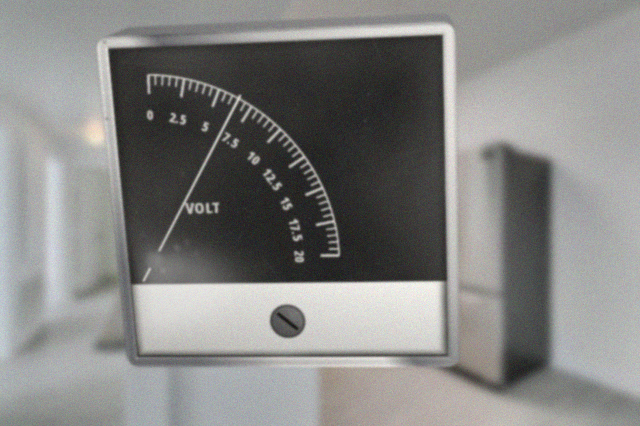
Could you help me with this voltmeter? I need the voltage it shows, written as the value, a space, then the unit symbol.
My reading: 6.5 V
